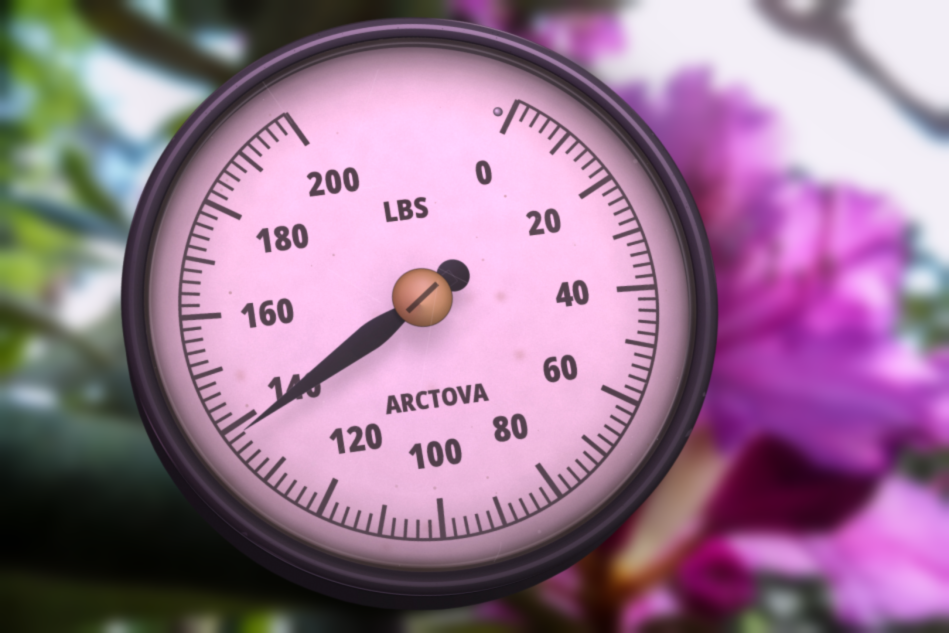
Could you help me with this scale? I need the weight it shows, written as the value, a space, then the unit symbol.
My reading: 138 lb
